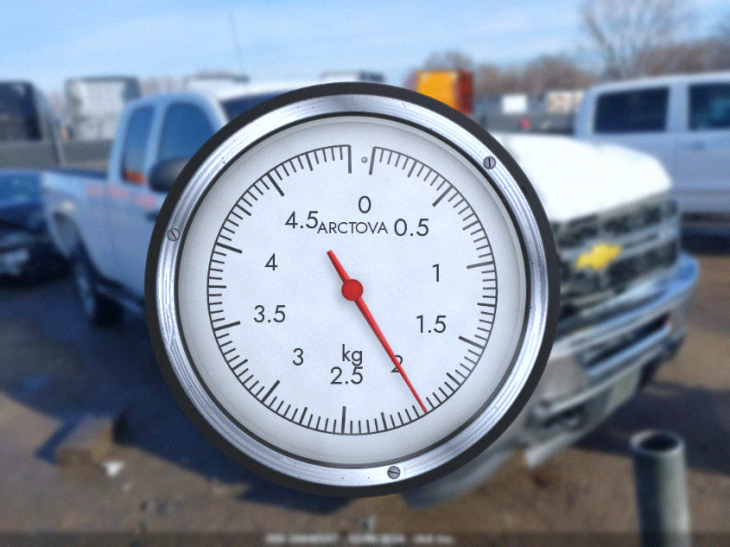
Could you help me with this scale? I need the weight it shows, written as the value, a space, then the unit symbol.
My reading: 2 kg
